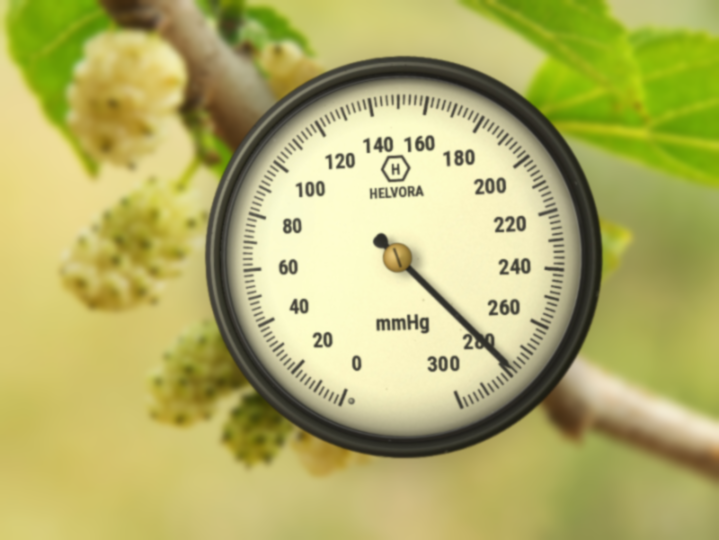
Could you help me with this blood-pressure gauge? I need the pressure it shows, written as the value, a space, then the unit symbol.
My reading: 278 mmHg
